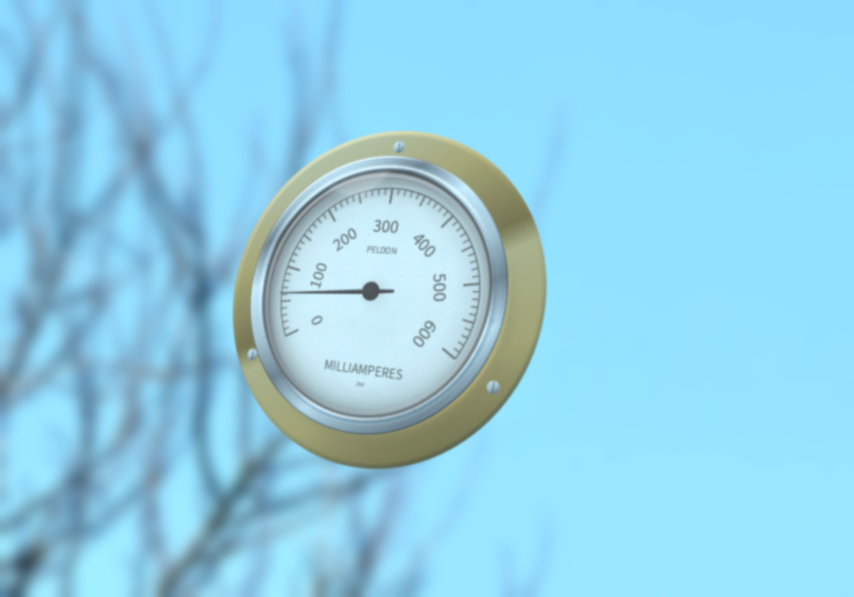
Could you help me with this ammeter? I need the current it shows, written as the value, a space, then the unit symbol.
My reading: 60 mA
